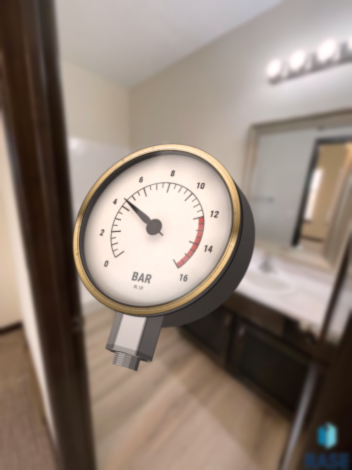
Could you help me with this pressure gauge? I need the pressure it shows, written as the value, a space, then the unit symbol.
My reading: 4.5 bar
